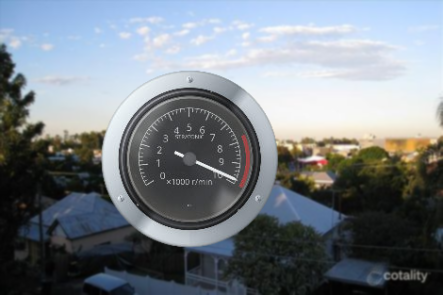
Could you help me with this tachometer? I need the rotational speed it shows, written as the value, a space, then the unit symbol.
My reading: 9800 rpm
